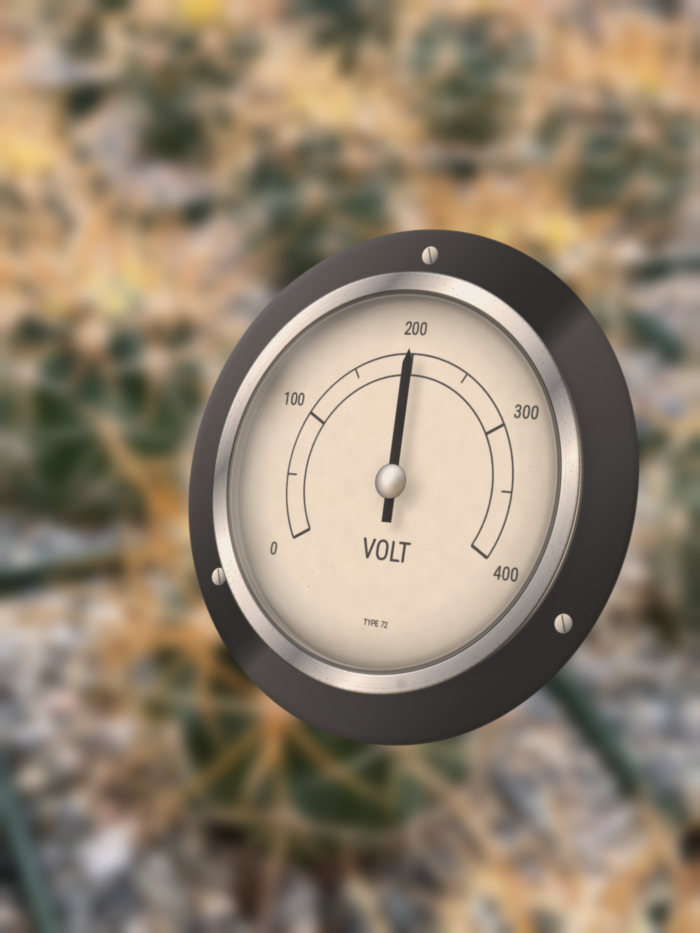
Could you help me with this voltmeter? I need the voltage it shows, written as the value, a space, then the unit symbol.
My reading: 200 V
